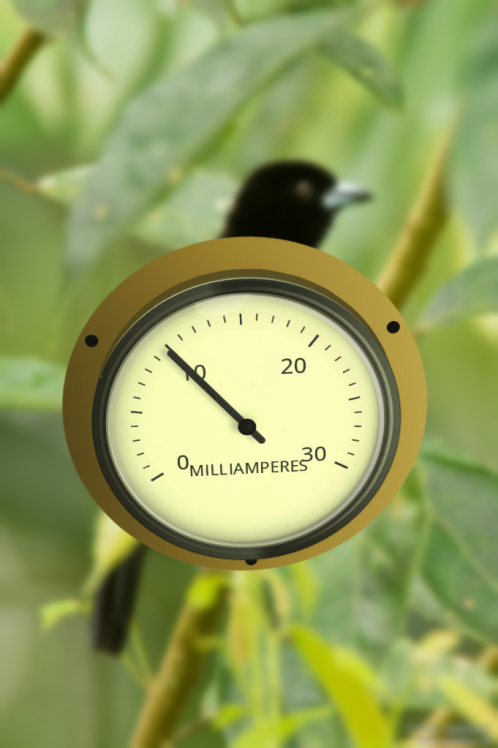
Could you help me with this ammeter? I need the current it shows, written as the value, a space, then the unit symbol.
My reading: 10 mA
